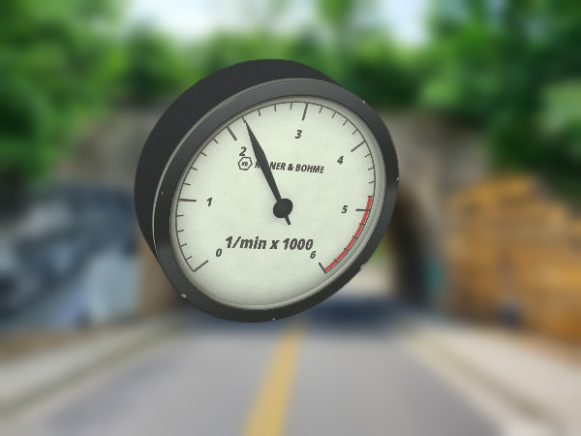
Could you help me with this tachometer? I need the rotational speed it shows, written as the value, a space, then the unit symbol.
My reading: 2200 rpm
